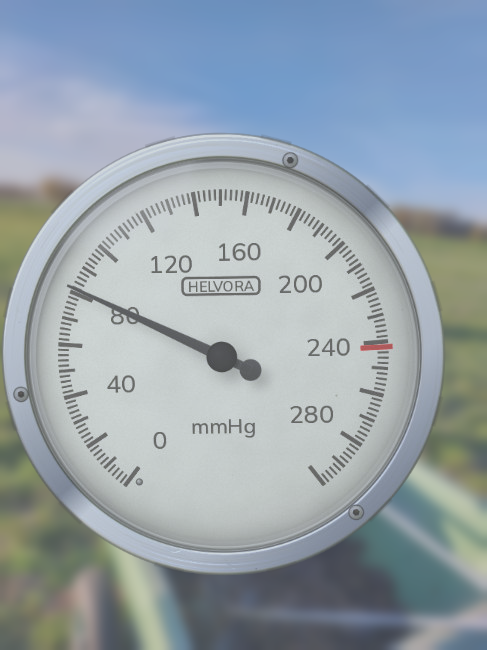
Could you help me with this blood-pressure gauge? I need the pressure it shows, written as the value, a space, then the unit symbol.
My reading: 82 mmHg
